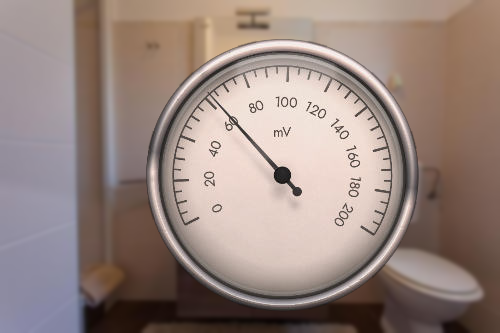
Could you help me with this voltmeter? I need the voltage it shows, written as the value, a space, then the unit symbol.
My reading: 62.5 mV
